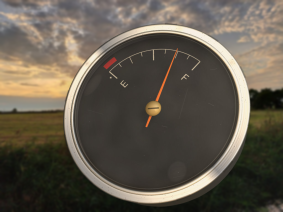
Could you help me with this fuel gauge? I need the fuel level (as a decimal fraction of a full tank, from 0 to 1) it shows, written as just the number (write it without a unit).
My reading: 0.75
